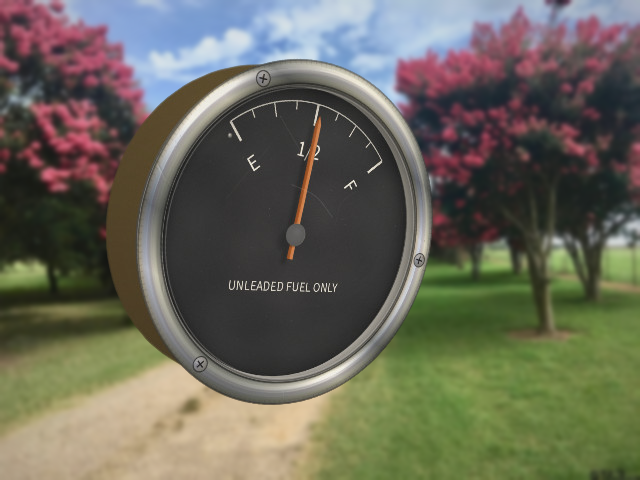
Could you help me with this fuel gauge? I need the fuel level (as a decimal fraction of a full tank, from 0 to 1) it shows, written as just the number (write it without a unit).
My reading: 0.5
